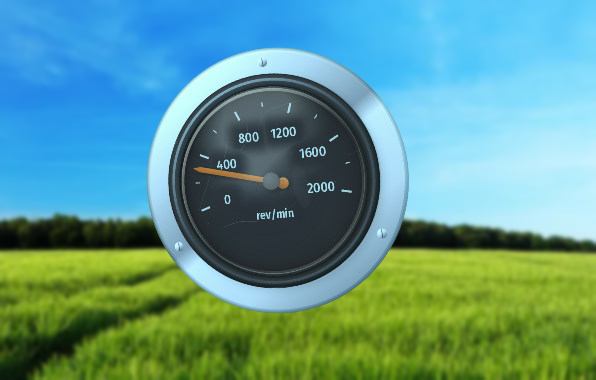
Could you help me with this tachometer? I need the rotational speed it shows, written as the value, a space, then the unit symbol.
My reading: 300 rpm
